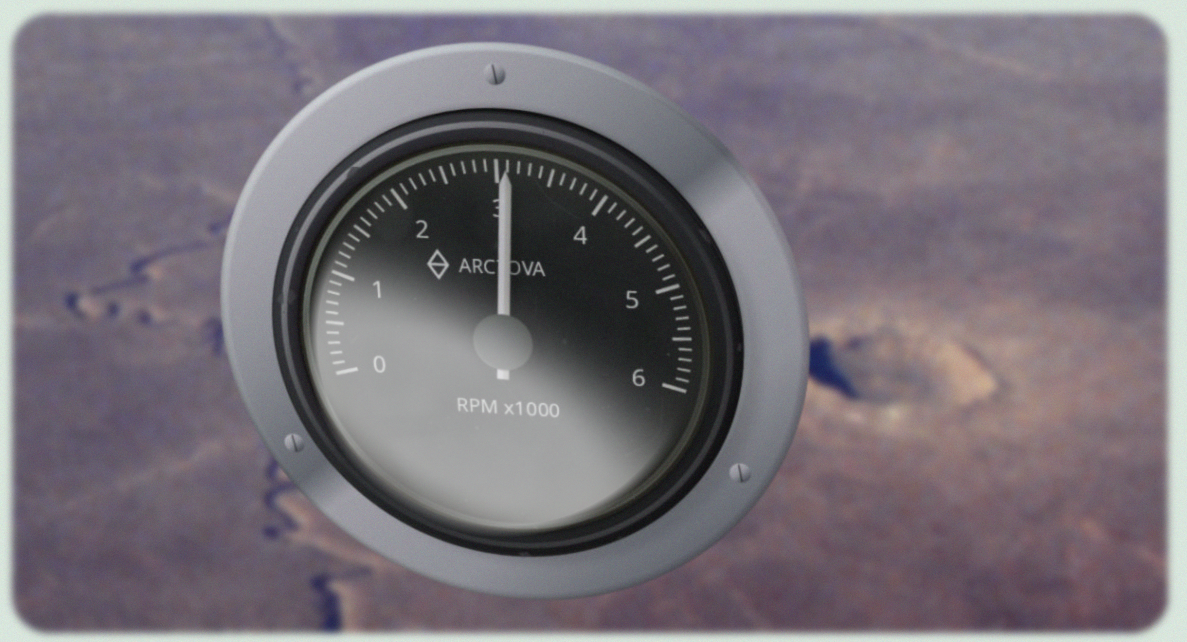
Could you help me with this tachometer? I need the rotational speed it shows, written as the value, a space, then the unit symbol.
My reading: 3100 rpm
